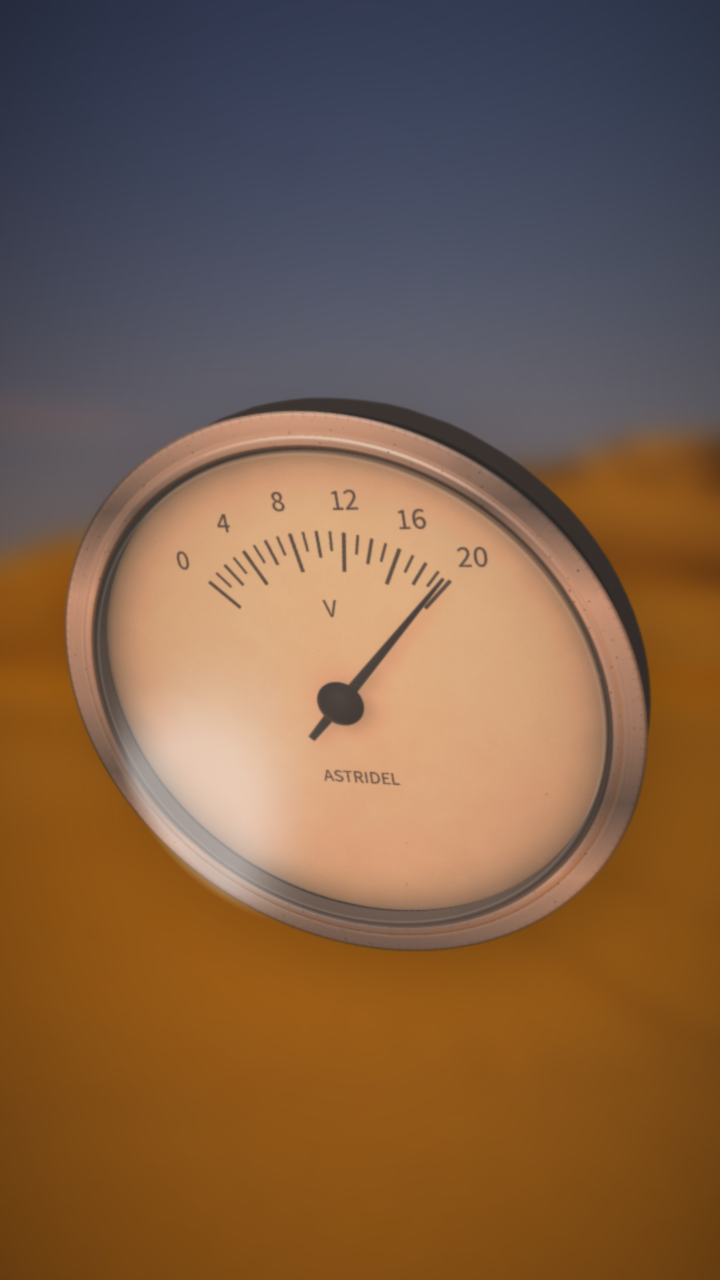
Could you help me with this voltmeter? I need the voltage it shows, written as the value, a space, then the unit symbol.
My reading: 19.5 V
